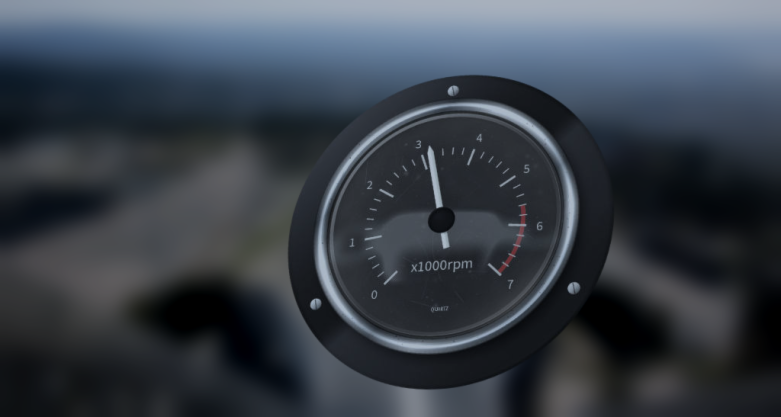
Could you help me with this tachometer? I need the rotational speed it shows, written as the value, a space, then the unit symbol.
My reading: 3200 rpm
